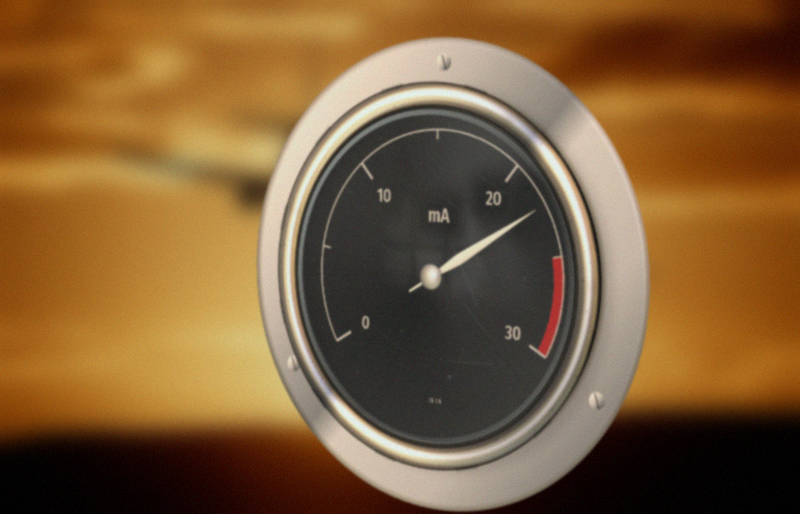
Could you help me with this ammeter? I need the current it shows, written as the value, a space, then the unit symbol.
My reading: 22.5 mA
